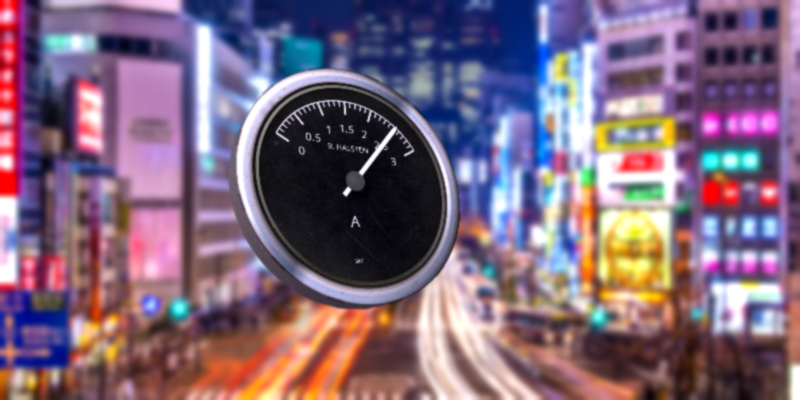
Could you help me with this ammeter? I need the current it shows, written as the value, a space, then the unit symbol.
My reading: 2.5 A
